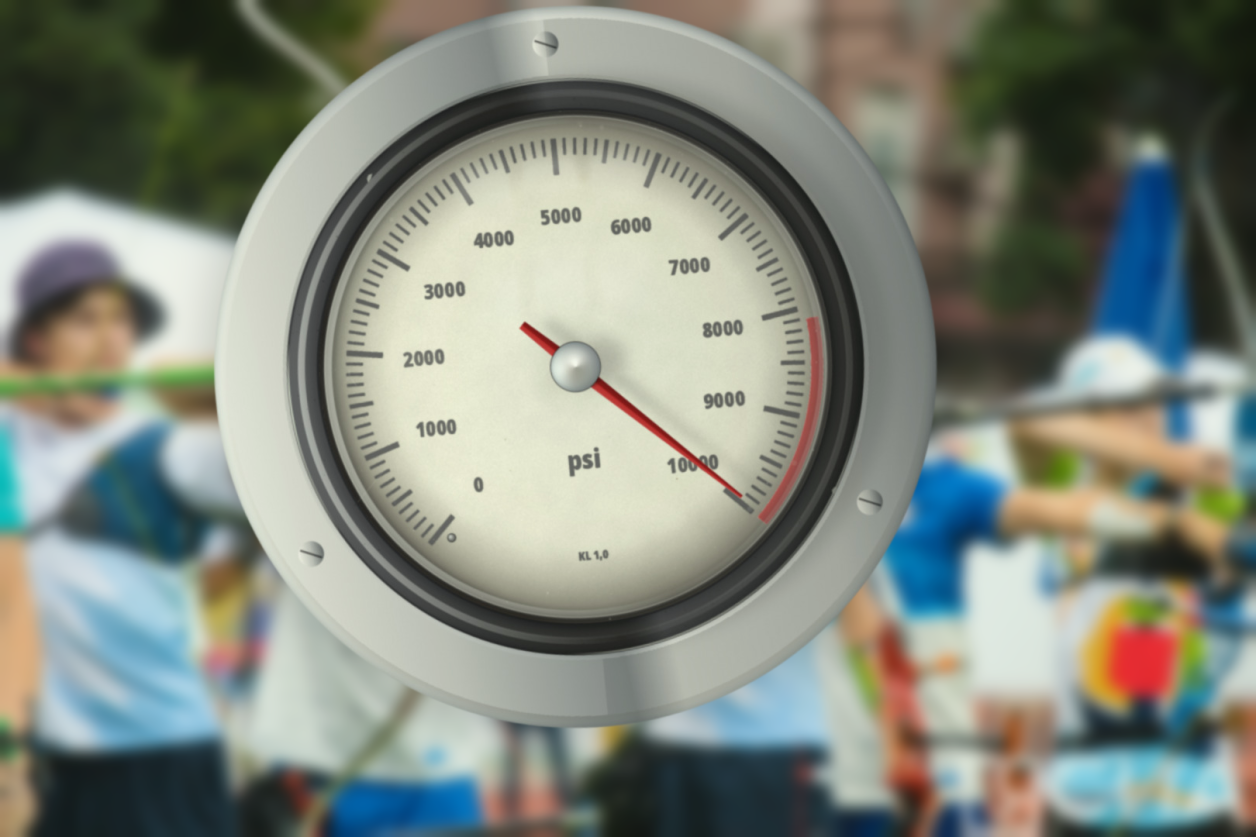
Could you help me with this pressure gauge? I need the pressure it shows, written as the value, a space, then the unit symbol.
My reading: 9950 psi
